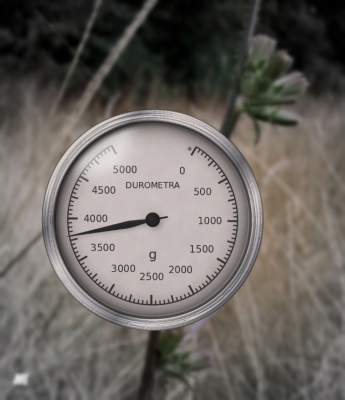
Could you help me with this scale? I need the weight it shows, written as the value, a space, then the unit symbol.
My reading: 3800 g
